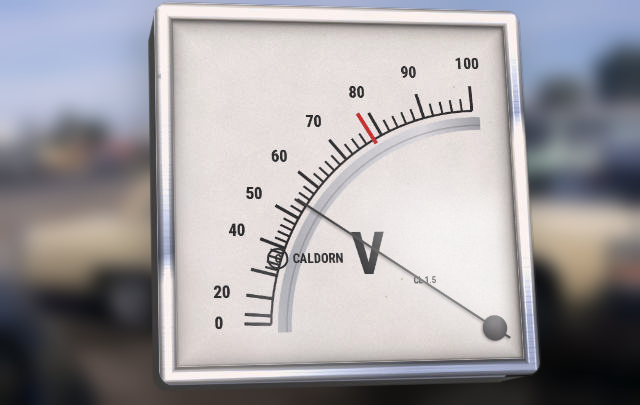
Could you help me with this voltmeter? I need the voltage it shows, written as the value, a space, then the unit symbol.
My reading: 54 V
